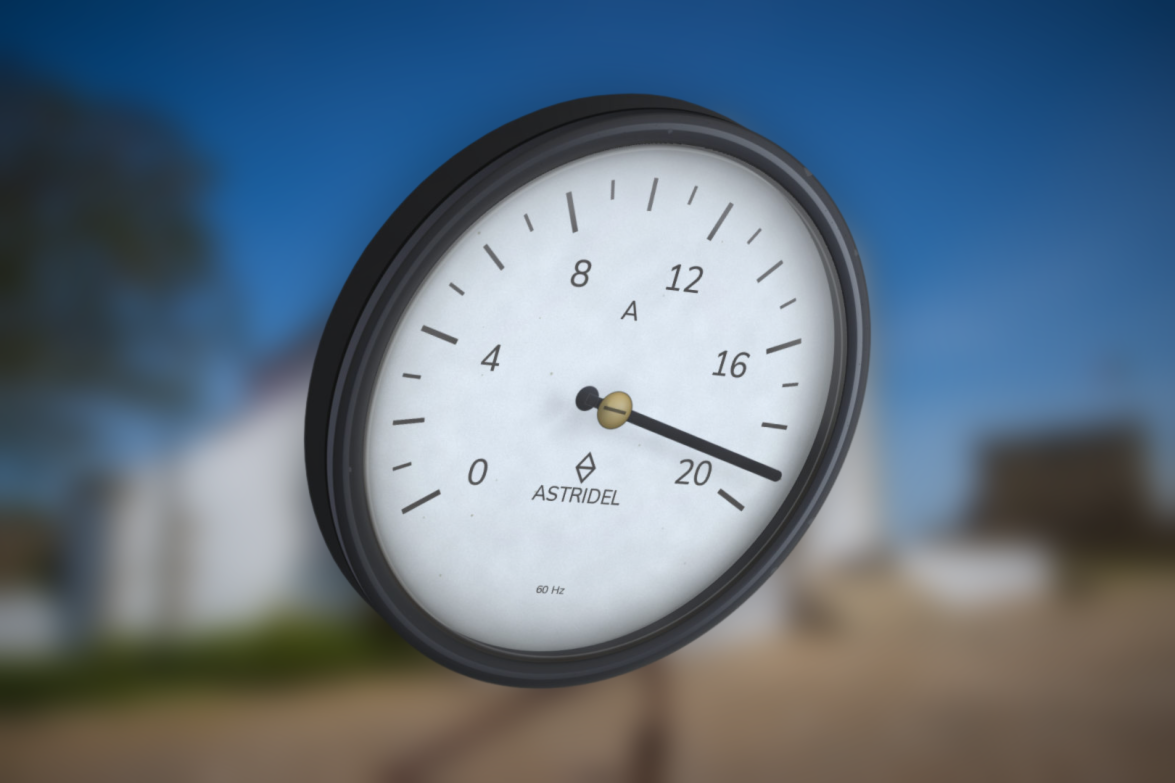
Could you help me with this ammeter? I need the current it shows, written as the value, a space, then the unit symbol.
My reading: 19 A
